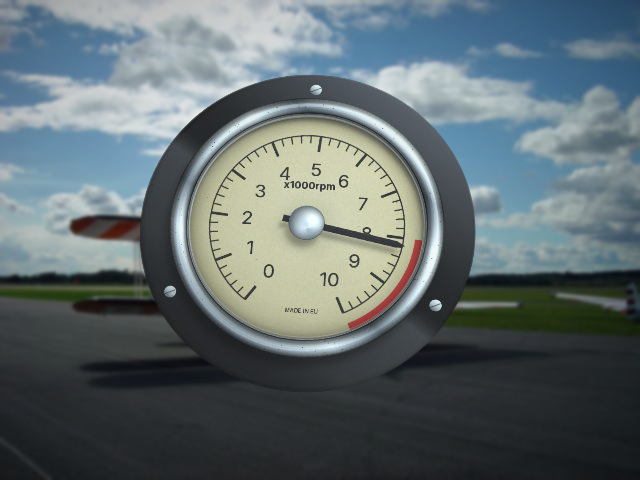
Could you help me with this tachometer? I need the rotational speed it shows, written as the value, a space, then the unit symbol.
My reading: 8200 rpm
